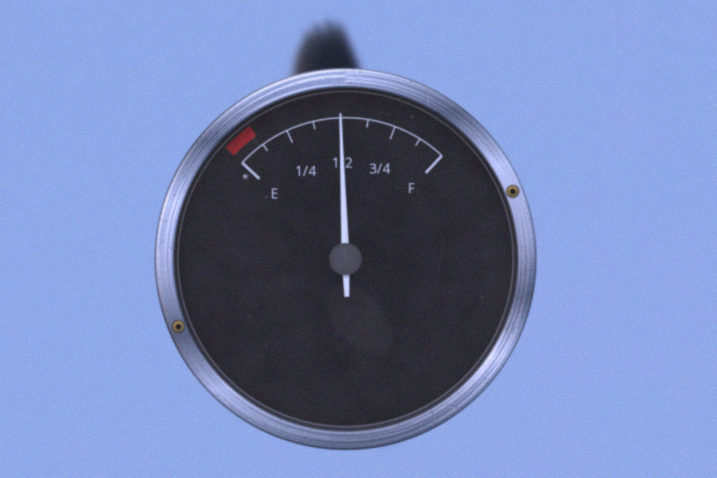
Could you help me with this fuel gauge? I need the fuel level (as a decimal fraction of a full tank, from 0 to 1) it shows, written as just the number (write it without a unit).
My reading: 0.5
